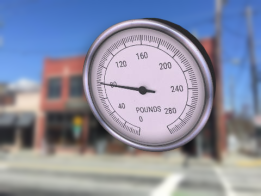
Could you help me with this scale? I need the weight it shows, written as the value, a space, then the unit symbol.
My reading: 80 lb
